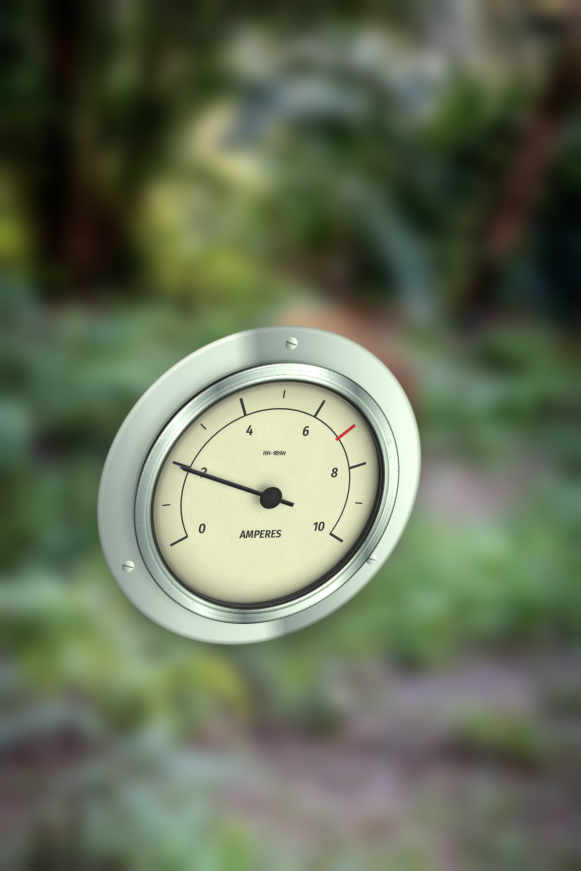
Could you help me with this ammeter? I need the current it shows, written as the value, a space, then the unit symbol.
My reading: 2 A
